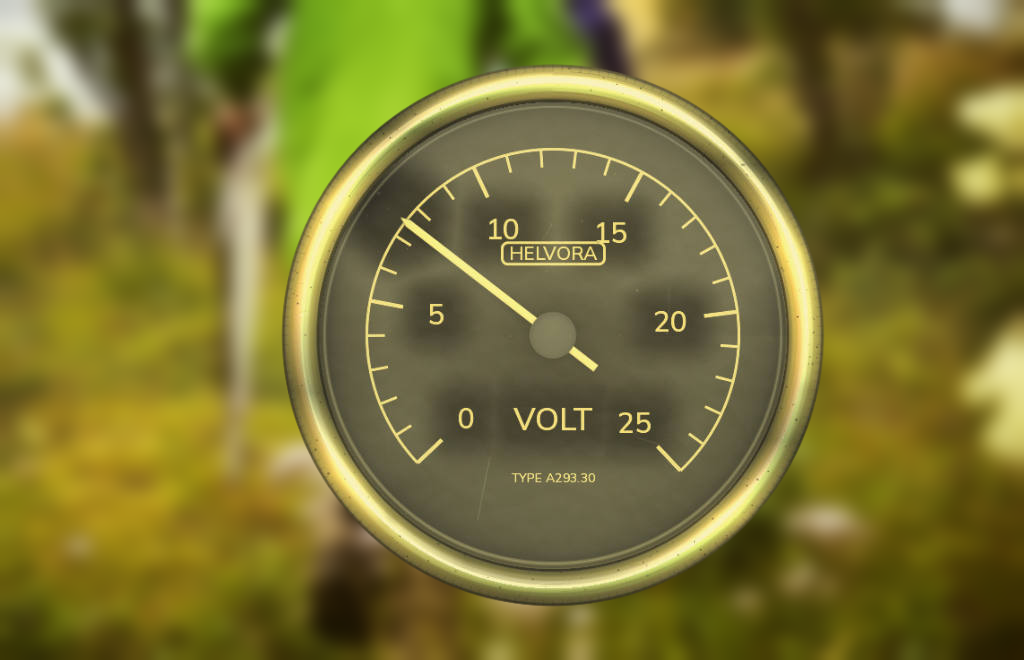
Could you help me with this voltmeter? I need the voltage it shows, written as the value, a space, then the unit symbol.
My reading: 7.5 V
